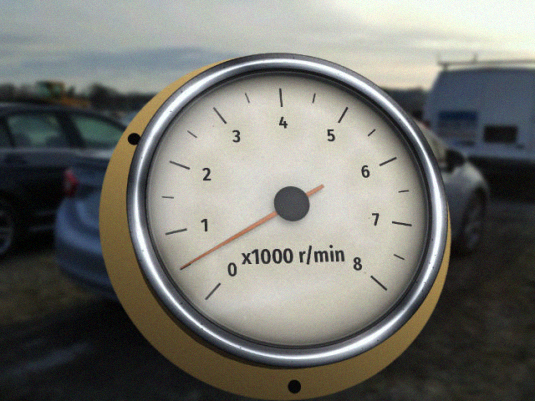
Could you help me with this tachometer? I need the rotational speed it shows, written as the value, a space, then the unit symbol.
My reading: 500 rpm
